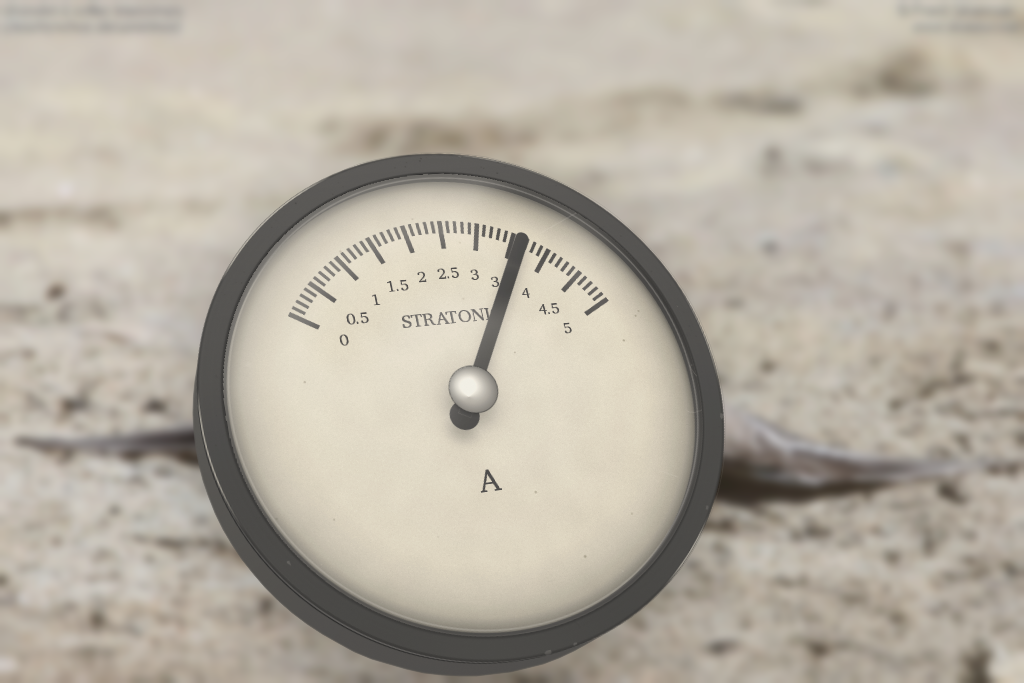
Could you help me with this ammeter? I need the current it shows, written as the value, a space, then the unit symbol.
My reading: 3.6 A
